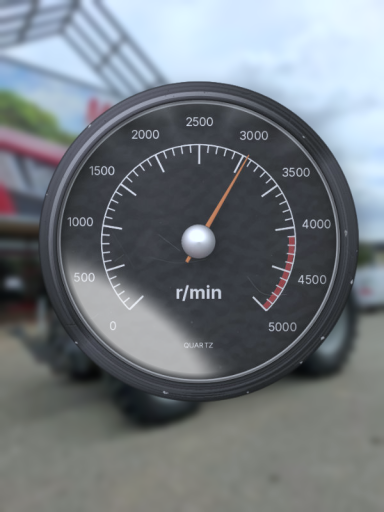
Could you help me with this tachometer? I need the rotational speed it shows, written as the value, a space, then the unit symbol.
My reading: 3050 rpm
